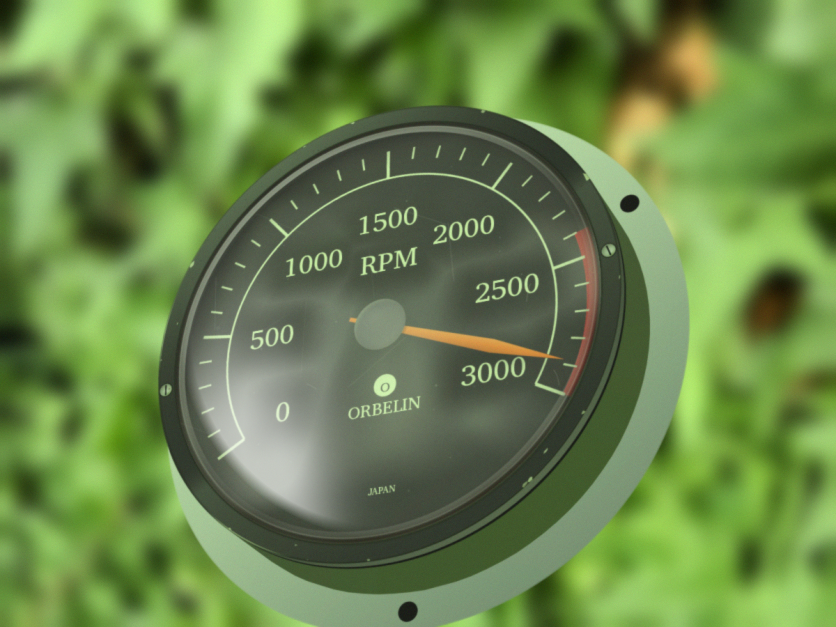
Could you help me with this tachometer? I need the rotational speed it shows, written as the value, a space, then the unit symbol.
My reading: 2900 rpm
